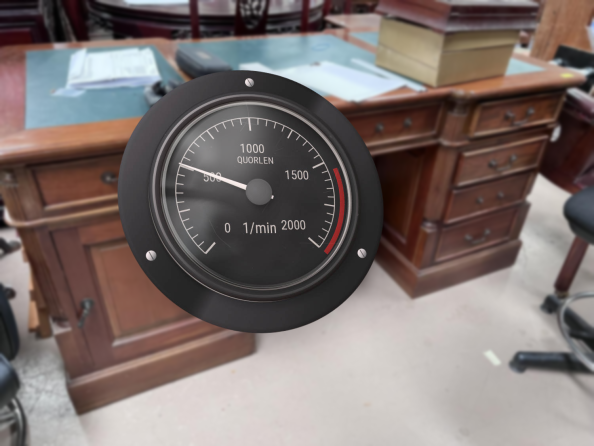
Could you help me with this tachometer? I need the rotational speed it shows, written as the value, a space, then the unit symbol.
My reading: 500 rpm
